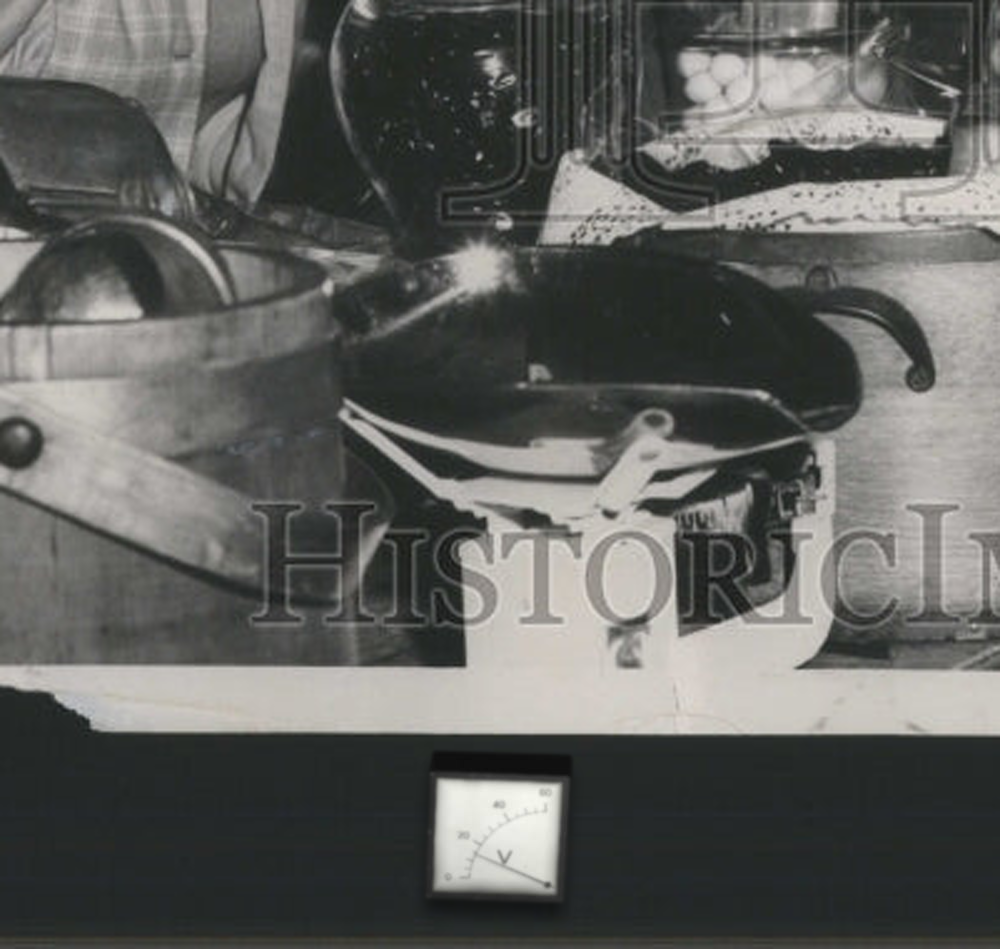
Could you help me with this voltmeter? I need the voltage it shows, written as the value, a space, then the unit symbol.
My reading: 15 V
